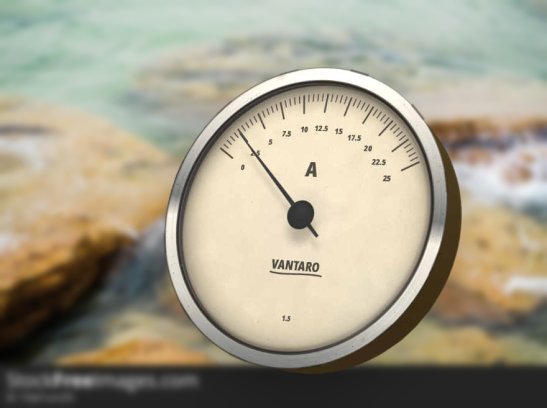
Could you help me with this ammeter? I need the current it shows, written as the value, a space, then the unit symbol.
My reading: 2.5 A
